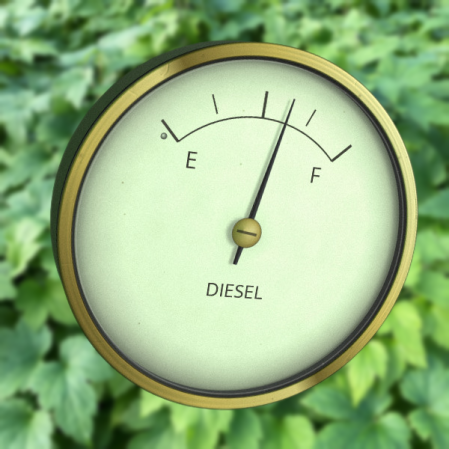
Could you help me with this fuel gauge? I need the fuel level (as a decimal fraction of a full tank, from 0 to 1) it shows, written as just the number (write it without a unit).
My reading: 0.625
